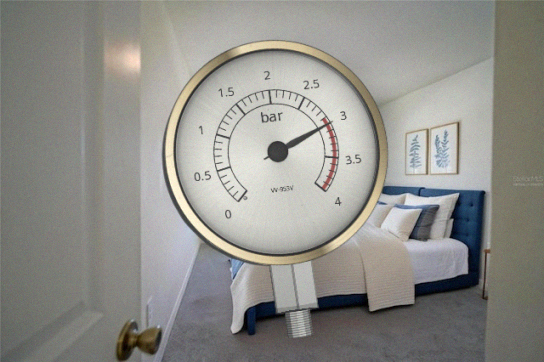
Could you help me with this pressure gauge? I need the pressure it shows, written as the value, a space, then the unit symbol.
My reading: 3 bar
